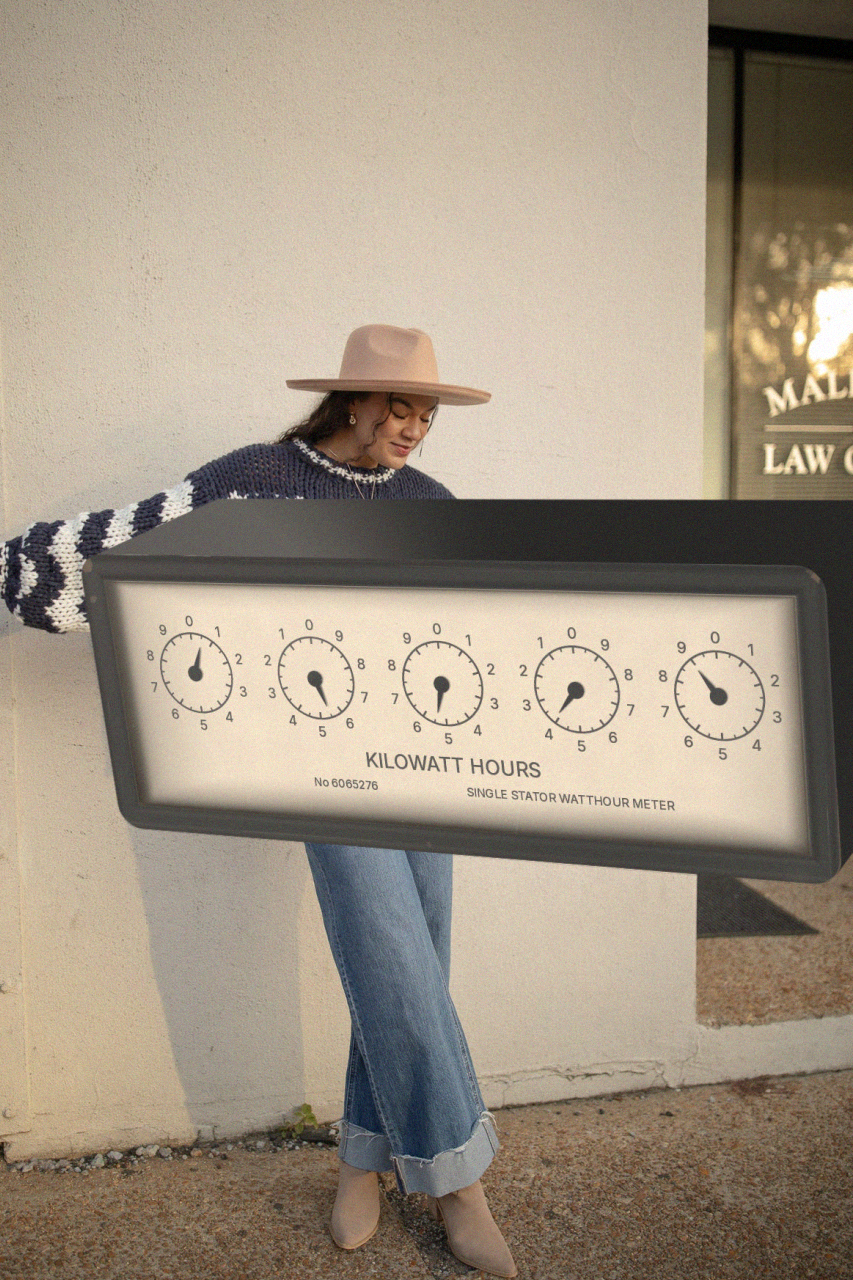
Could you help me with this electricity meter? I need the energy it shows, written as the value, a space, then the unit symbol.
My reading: 5539 kWh
